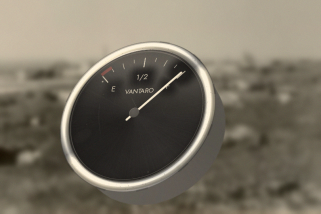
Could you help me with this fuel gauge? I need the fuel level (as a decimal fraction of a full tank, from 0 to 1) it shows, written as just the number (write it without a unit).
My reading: 1
